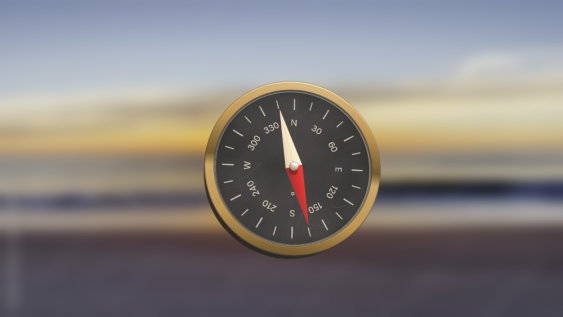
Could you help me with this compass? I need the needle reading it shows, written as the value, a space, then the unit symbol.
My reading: 165 °
